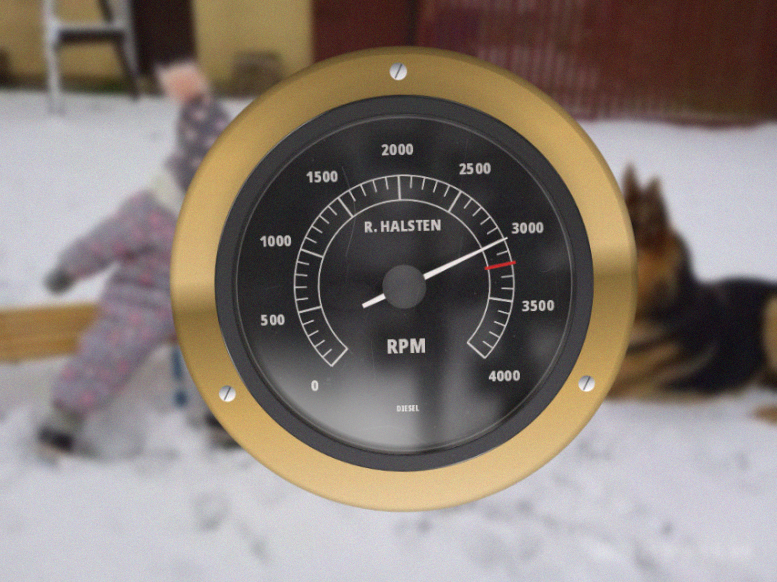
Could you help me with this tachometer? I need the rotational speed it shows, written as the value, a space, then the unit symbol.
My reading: 3000 rpm
